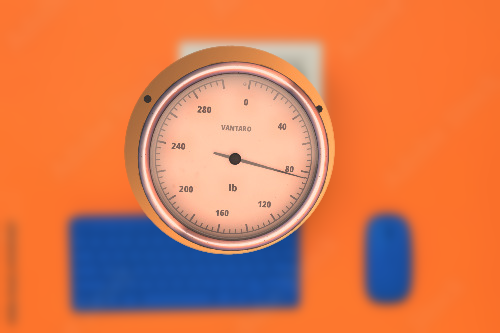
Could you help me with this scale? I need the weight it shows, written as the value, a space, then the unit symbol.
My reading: 84 lb
